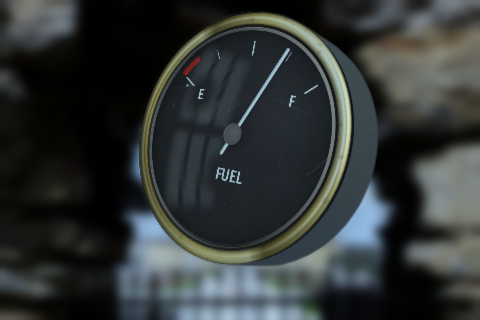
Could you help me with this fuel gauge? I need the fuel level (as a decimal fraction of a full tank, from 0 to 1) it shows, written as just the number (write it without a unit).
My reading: 0.75
